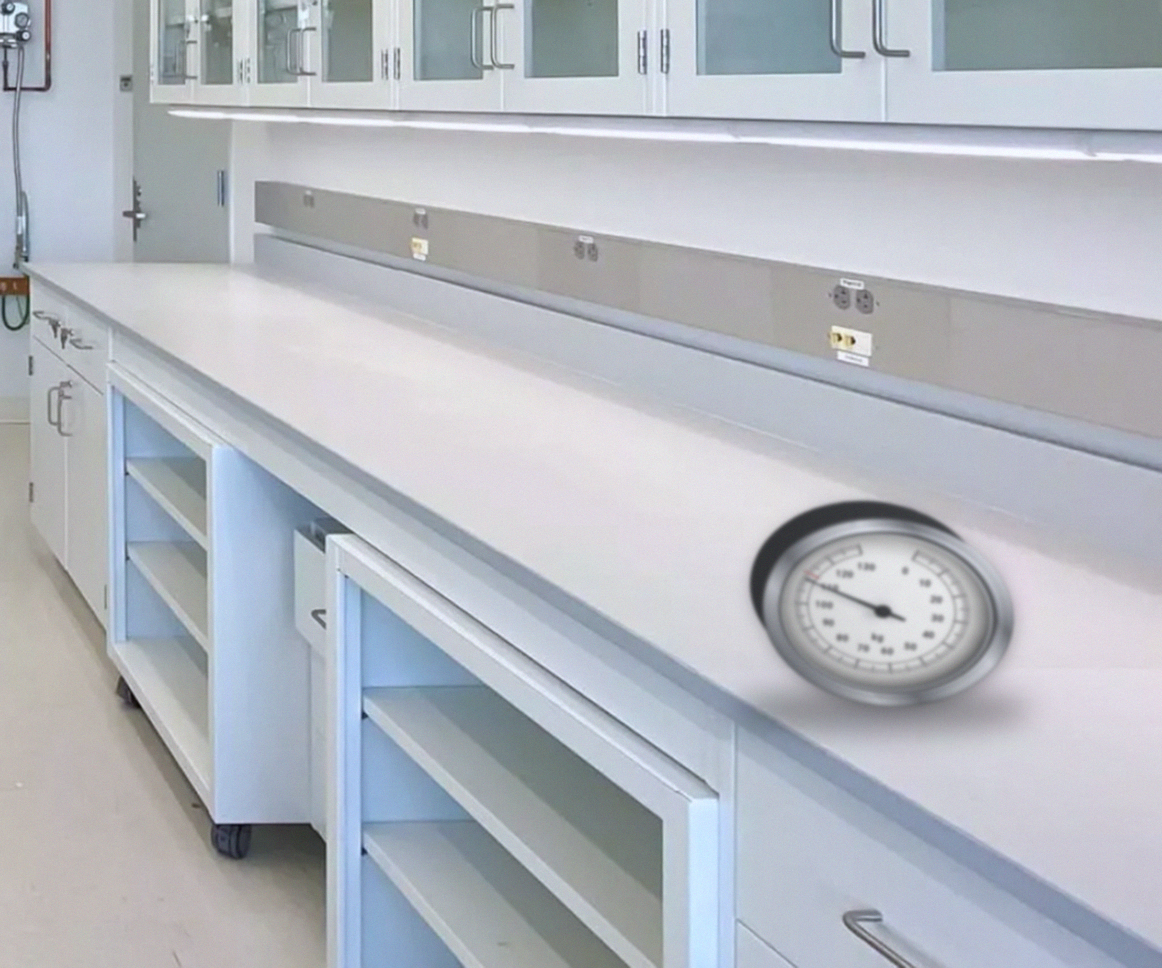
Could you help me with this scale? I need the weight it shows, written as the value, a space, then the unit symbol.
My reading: 110 kg
